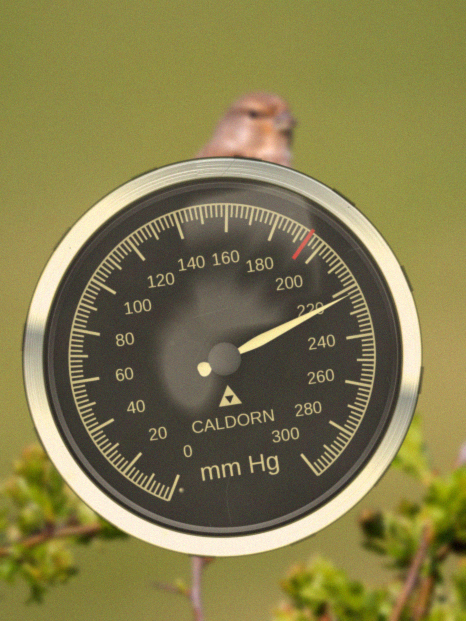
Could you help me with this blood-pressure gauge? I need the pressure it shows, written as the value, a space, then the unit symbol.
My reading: 222 mmHg
